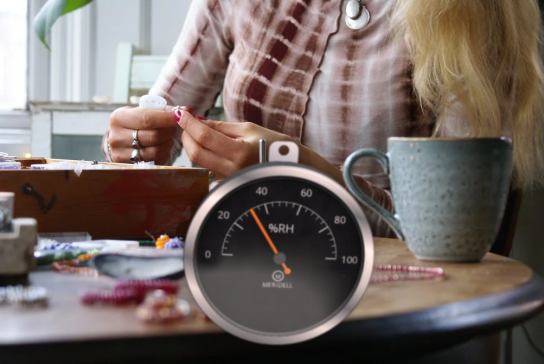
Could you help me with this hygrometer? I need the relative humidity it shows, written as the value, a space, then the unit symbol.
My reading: 32 %
